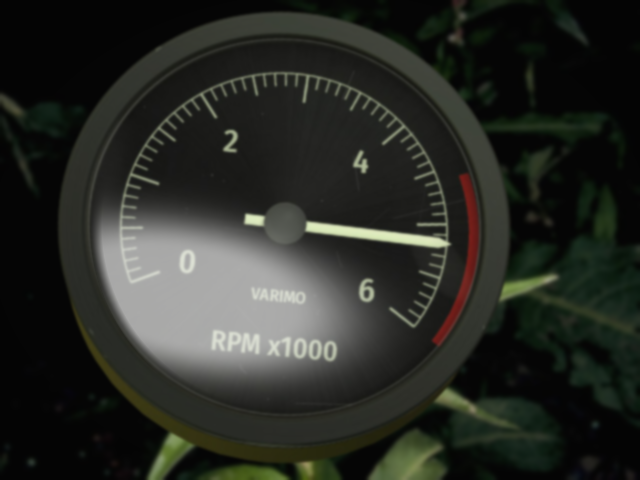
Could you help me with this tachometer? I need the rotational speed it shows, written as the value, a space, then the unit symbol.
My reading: 5200 rpm
